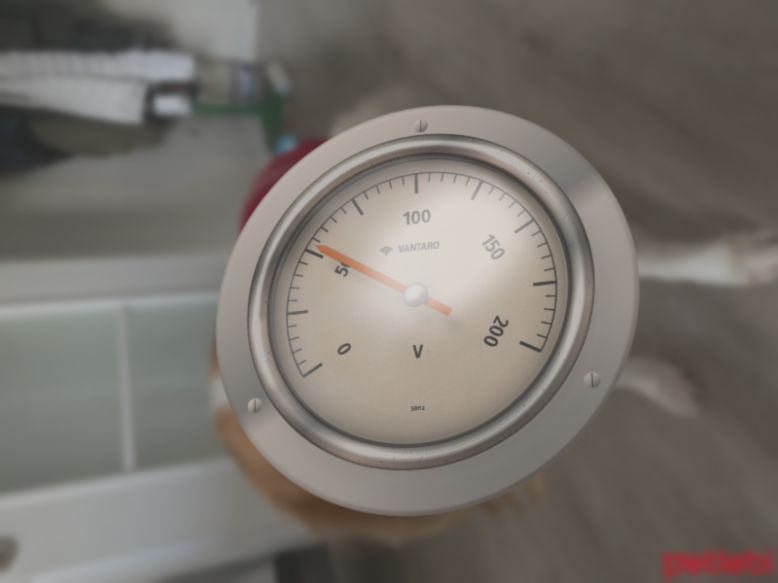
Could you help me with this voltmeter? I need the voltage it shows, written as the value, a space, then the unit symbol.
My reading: 52.5 V
